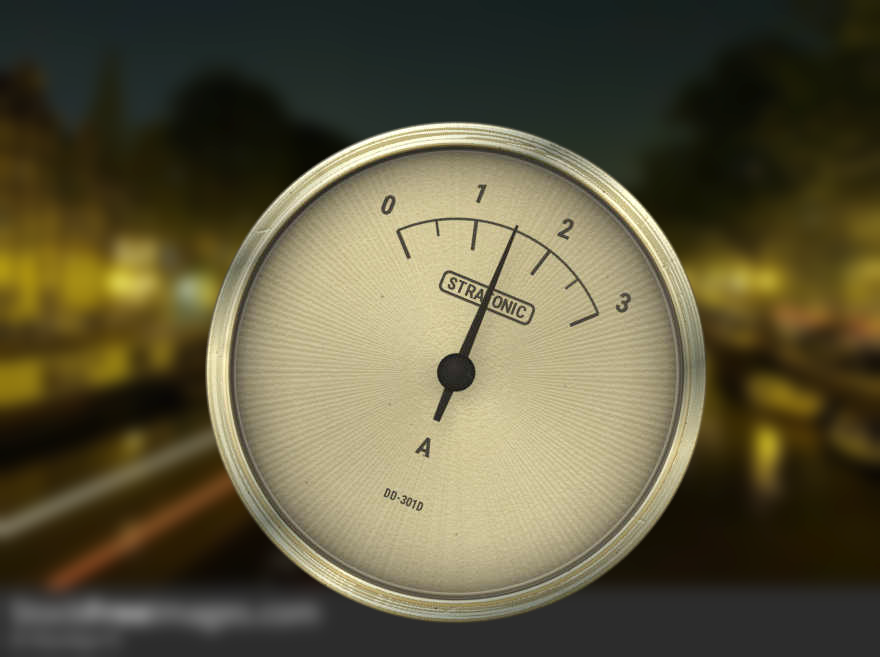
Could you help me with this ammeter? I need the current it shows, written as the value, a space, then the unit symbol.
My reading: 1.5 A
